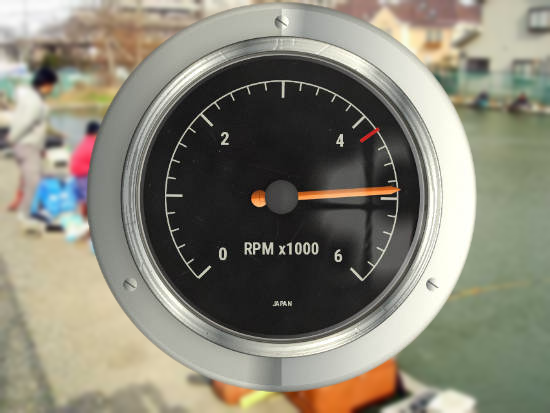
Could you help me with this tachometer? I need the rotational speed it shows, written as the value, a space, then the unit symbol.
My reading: 4900 rpm
